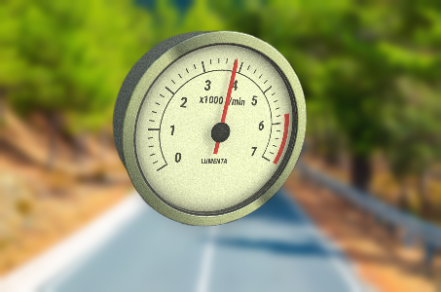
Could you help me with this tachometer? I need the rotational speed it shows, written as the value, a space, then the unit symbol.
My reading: 3800 rpm
